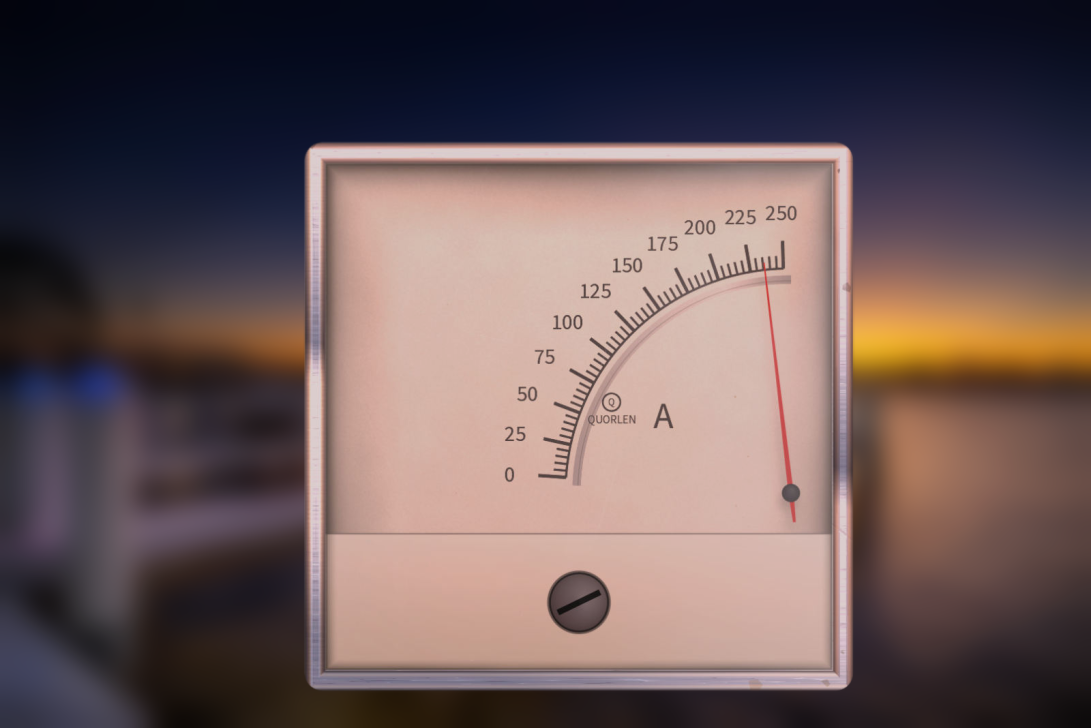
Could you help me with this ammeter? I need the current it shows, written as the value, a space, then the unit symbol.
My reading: 235 A
